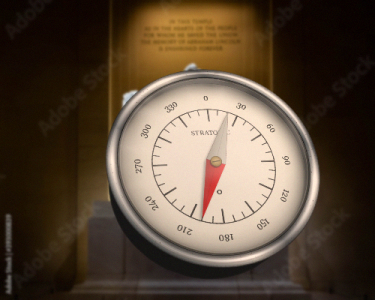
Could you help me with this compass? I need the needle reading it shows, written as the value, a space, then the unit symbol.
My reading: 200 °
